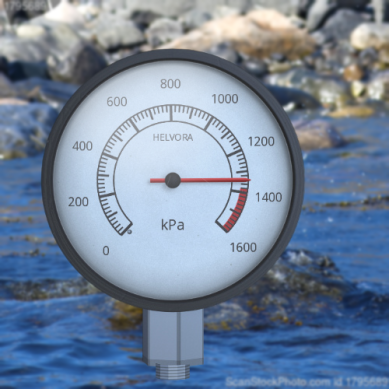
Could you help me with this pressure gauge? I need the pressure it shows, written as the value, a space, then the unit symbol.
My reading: 1340 kPa
